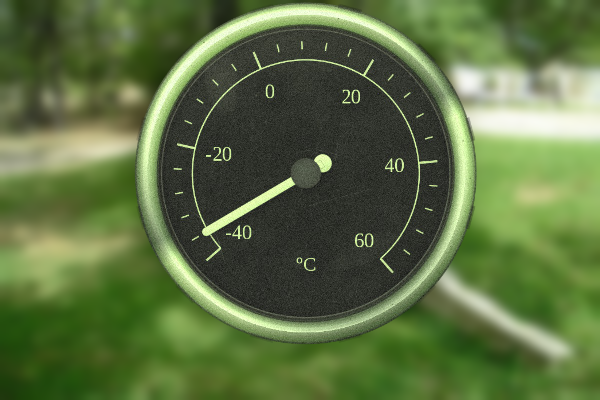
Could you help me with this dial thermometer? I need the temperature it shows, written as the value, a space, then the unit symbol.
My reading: -36 °C
